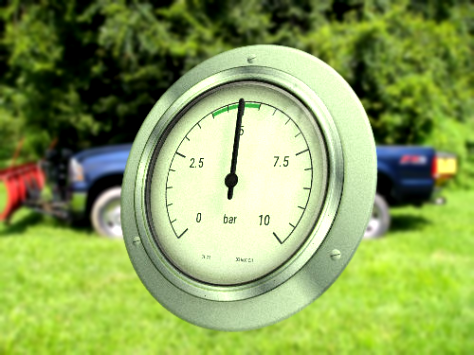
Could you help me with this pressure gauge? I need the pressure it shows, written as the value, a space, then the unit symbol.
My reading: 5 bar
